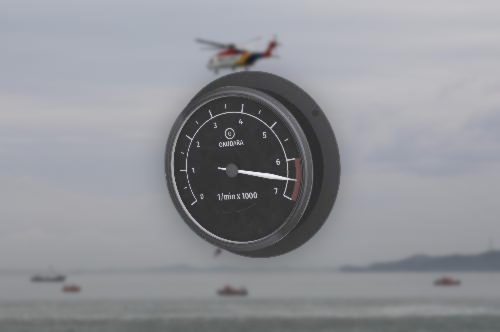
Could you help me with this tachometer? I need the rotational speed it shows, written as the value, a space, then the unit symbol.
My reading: 6500 rpm
